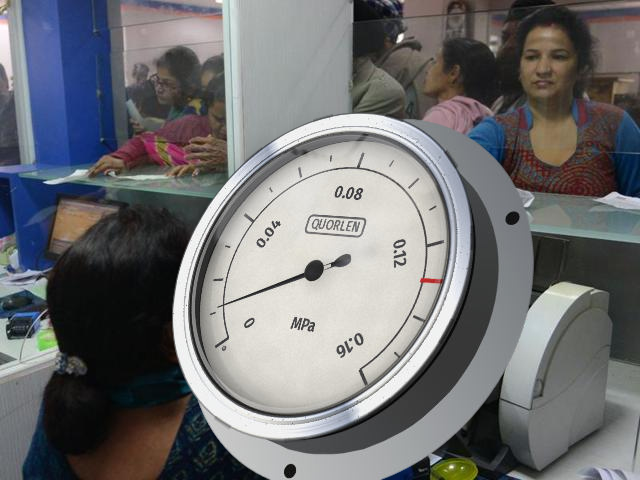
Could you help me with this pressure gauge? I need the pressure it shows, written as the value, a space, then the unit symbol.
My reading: 0.01 MPa
